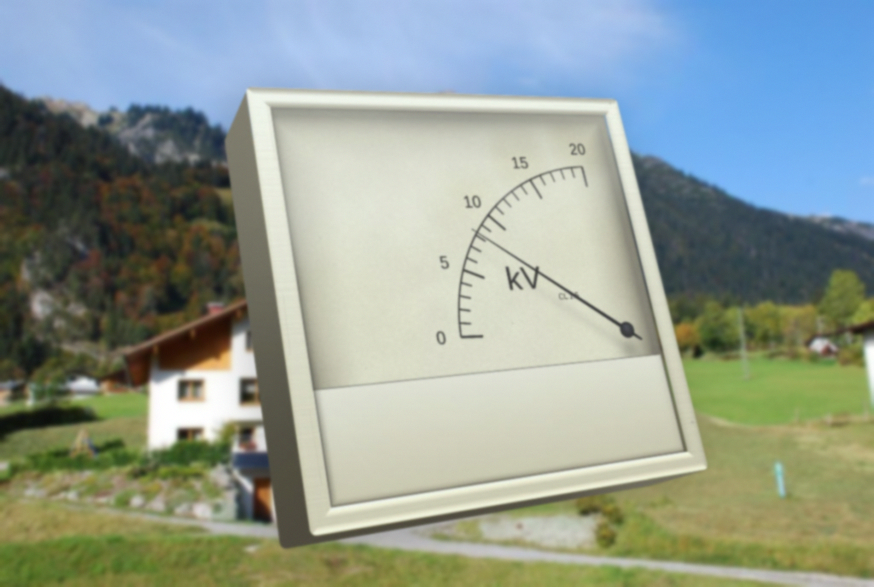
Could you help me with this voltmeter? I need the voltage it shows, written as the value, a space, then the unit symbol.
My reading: 8 kV
